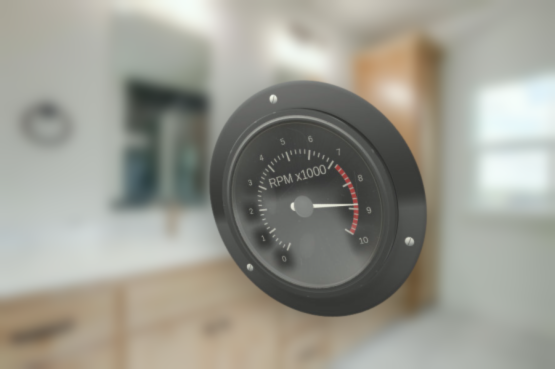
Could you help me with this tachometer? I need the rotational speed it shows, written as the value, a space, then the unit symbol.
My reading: 8800 rpm
